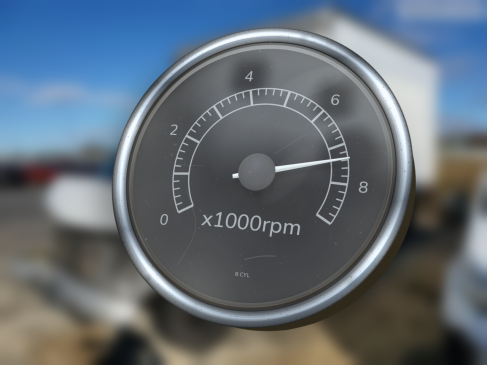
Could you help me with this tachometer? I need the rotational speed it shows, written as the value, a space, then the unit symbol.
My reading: 7400 rpm
